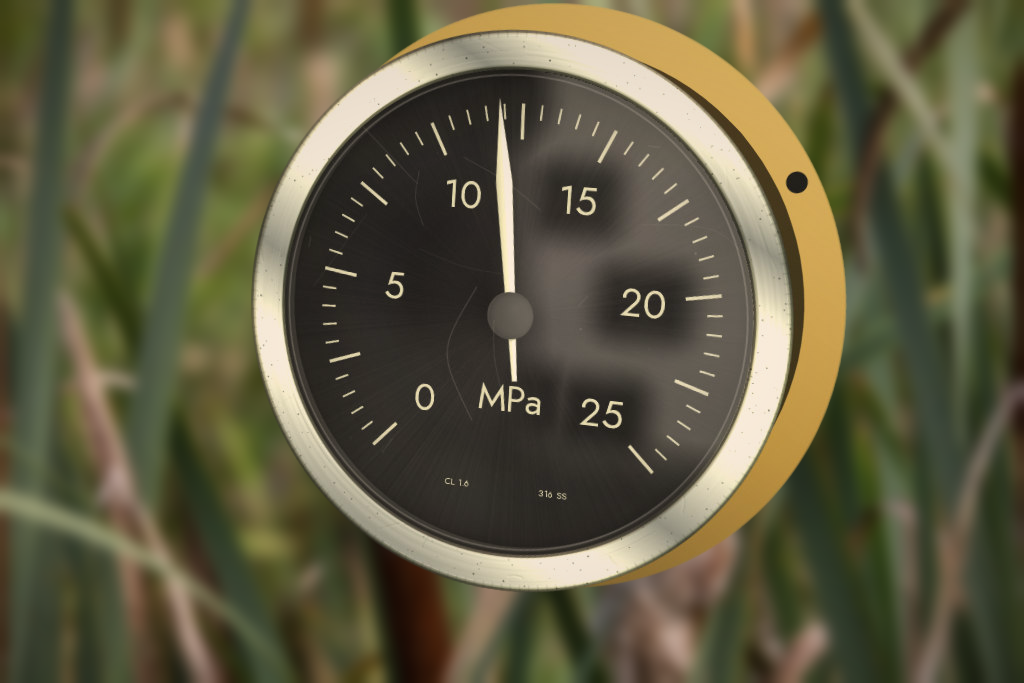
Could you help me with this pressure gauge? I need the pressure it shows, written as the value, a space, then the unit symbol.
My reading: 12 MPa
